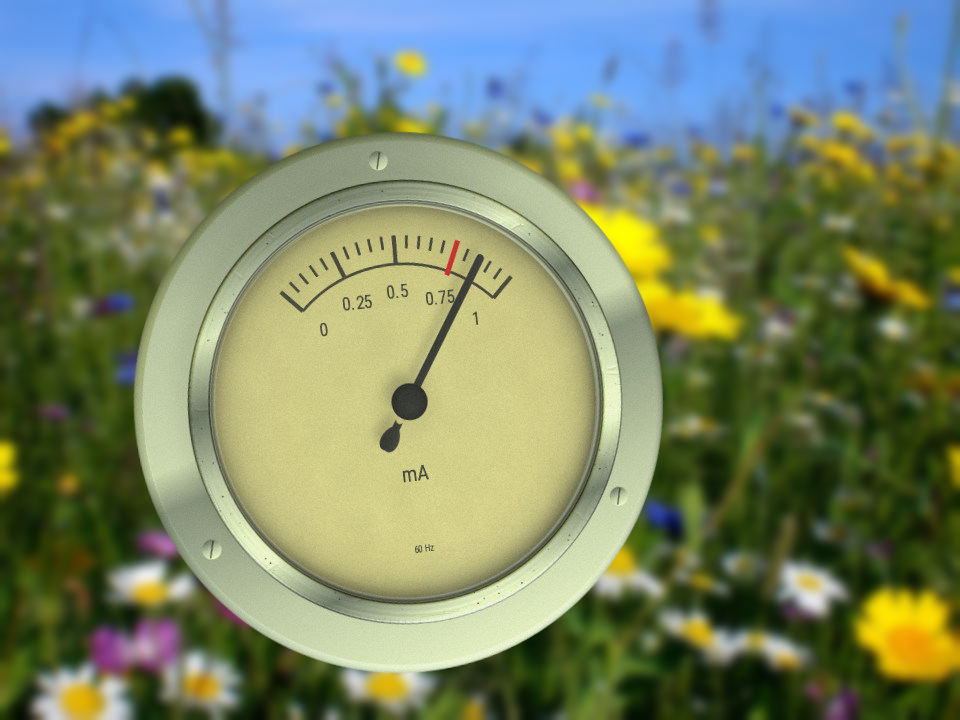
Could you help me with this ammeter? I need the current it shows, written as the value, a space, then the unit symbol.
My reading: 0.85 mA
